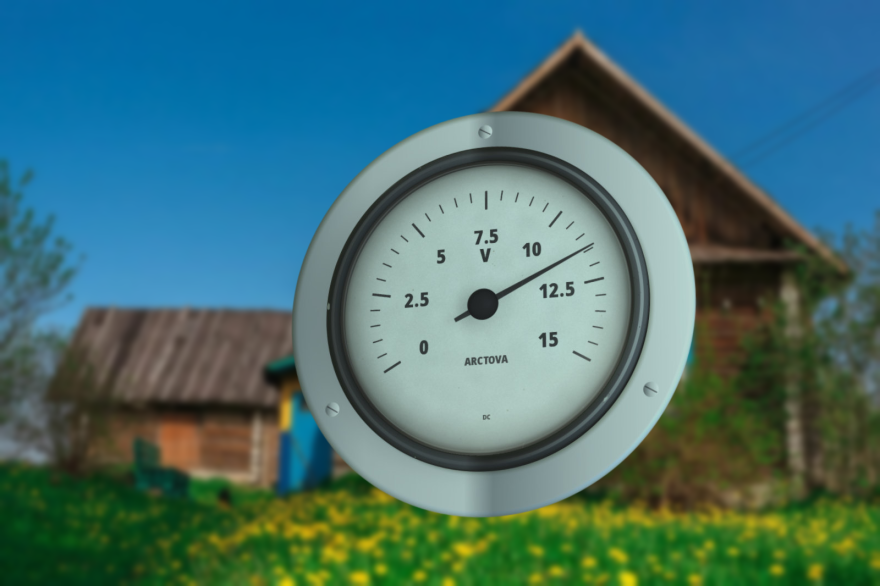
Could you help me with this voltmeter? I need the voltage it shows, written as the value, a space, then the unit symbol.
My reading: 11.5 V
